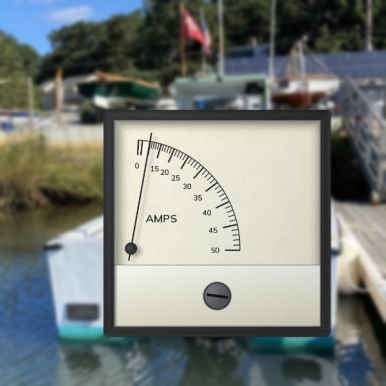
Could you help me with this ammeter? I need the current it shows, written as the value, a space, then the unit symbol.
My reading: 10 A
